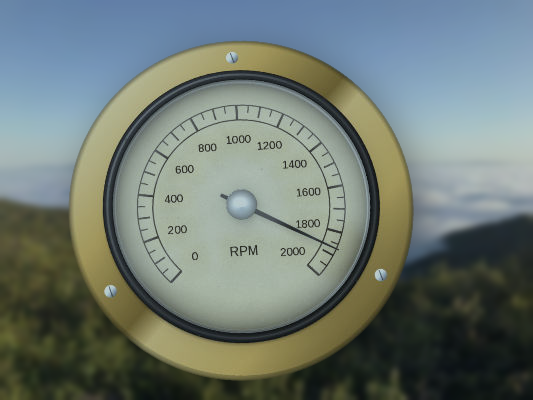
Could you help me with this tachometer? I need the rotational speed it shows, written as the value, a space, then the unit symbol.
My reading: 1875 rpm
